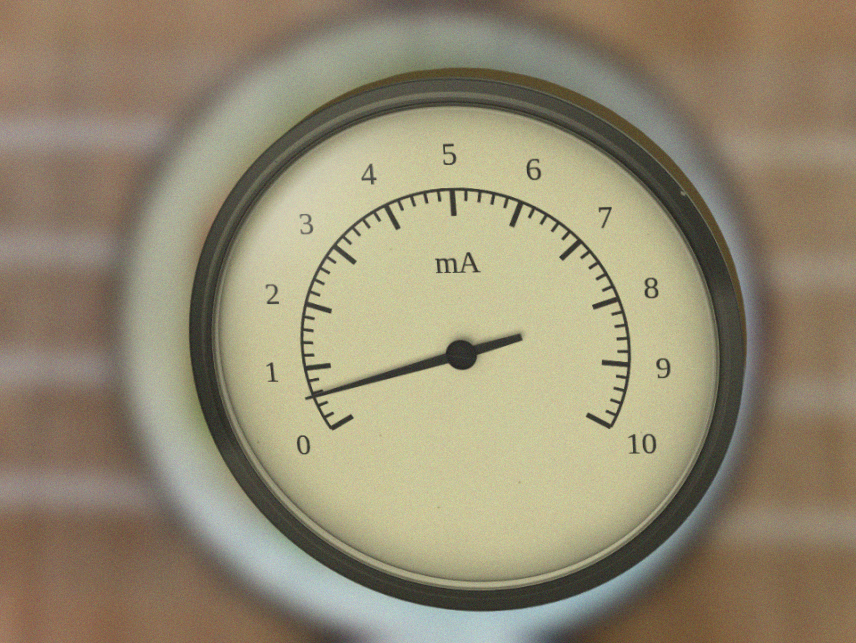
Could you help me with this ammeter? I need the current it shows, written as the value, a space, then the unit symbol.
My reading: 0.6 mA
